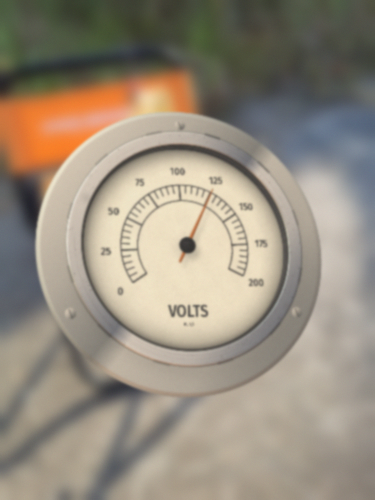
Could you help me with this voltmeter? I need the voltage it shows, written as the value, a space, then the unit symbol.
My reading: 125 V
